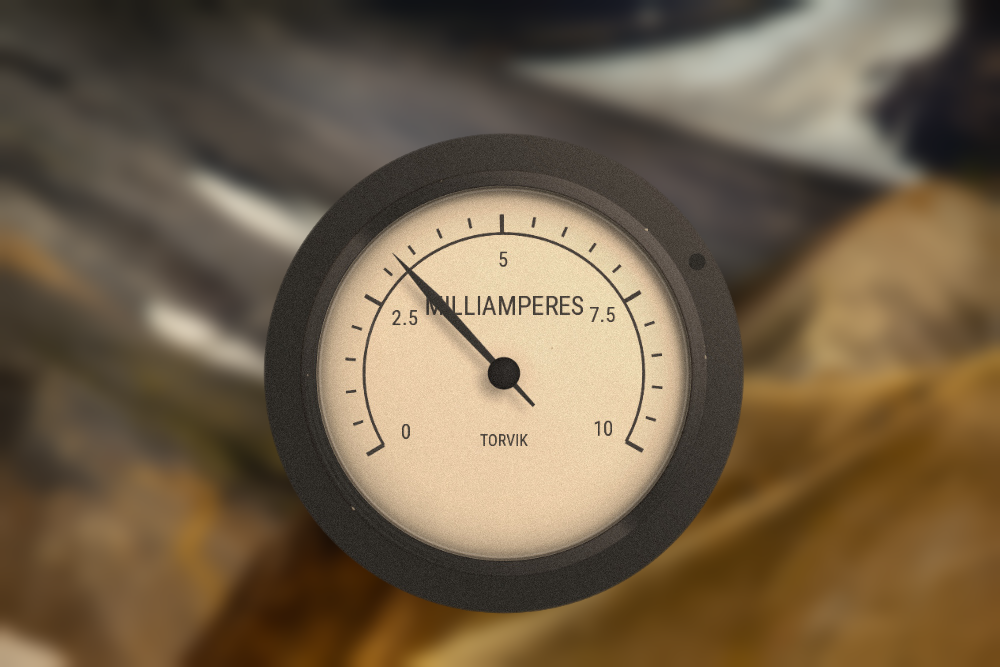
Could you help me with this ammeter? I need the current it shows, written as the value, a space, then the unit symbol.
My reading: 3.25 mA
